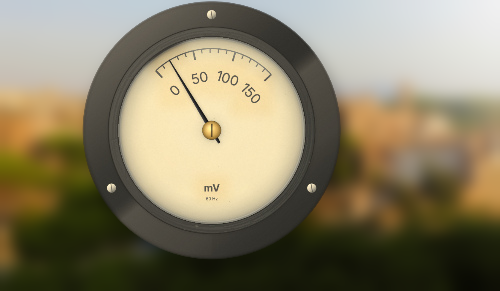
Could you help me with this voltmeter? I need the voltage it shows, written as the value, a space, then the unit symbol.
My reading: 20 mV
